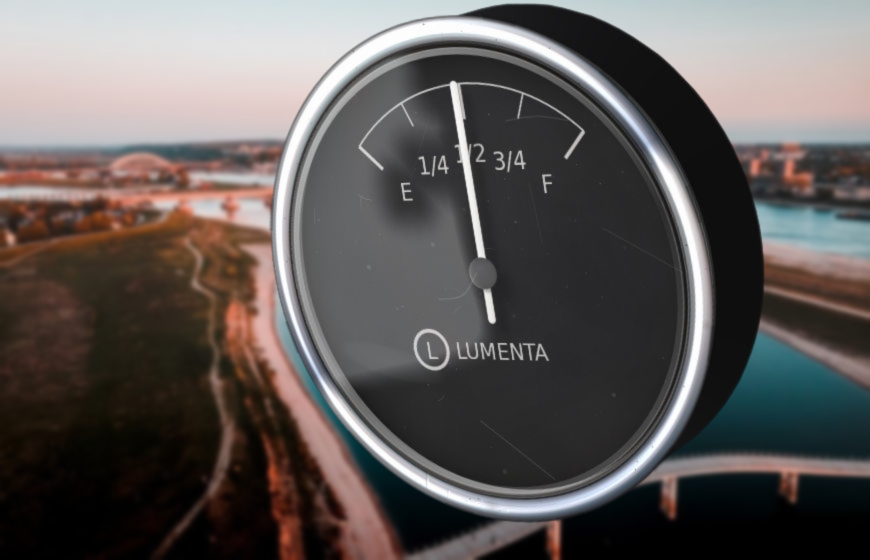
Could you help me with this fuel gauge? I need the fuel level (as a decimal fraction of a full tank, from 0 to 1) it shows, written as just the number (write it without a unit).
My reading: 0.5
